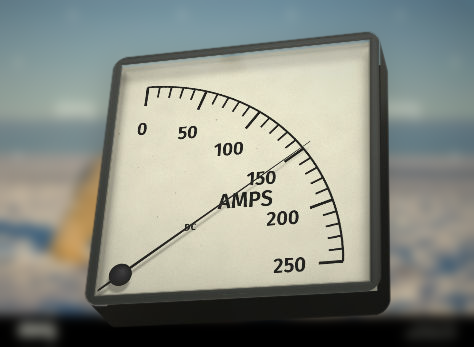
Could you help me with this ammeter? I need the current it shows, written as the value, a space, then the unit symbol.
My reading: 150 A
